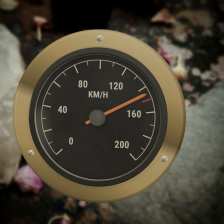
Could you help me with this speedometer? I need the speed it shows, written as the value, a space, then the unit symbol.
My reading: 145 km/h
